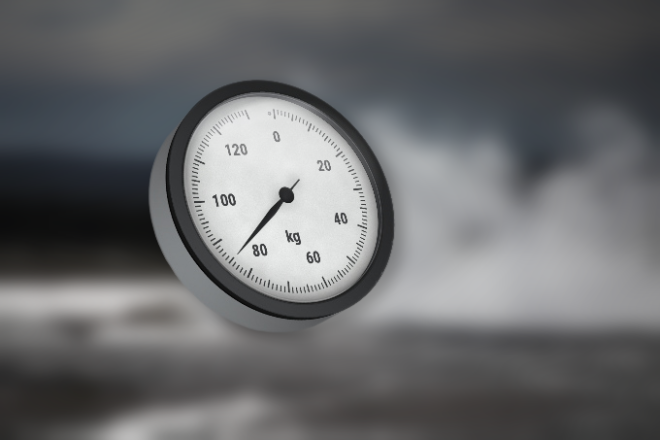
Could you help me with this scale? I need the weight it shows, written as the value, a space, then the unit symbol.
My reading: 85 kg
